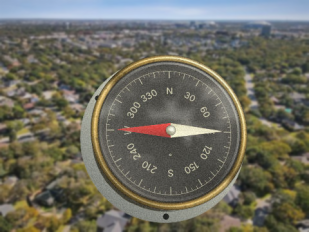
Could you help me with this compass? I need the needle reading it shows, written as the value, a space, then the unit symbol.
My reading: 270 °
